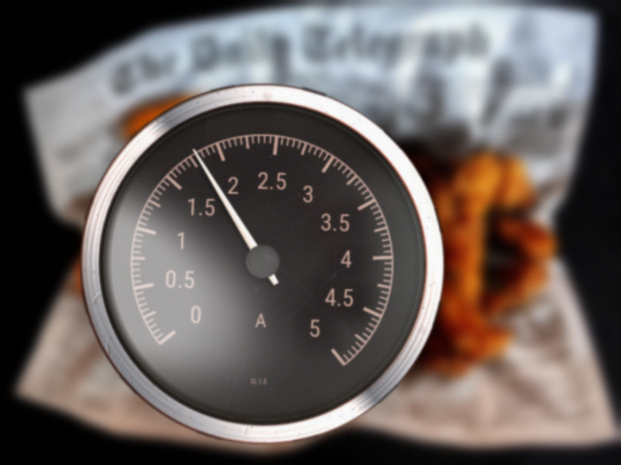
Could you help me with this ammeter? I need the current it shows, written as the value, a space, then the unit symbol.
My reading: 1.8 A
